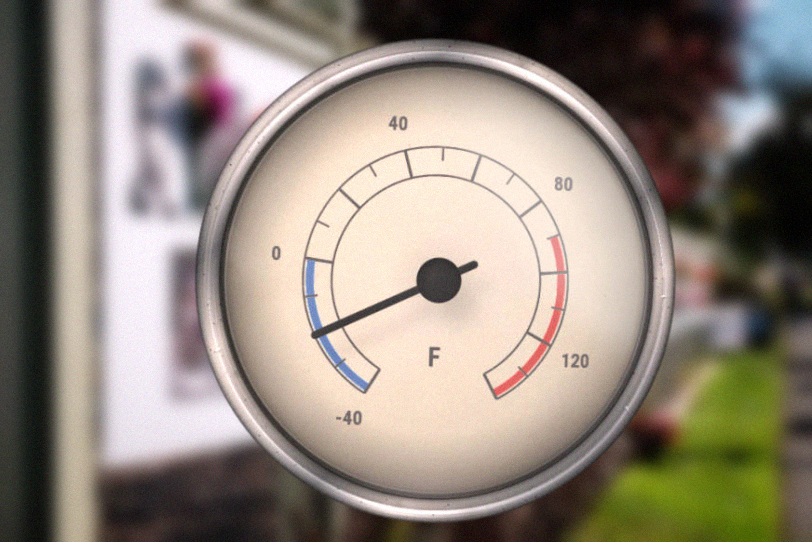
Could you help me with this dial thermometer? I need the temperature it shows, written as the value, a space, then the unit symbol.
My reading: -20 °F
